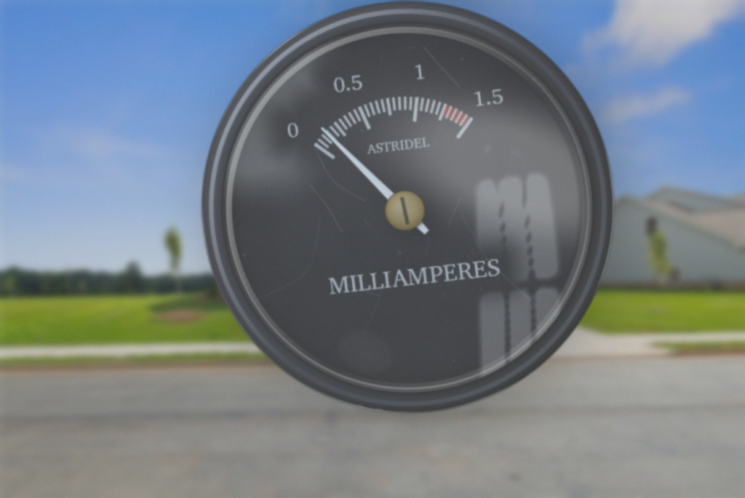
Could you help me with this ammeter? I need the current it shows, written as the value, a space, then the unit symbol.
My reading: 0.15 mA
